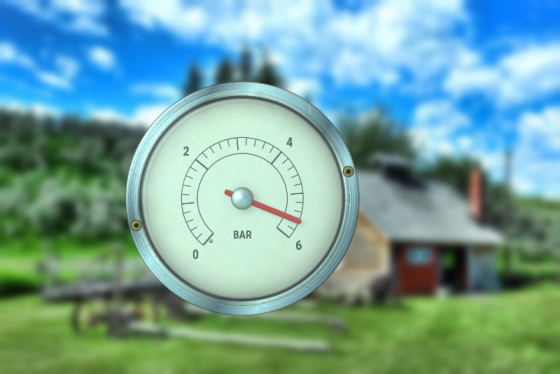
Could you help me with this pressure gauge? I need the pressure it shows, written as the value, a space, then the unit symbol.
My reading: 5.6 bar
